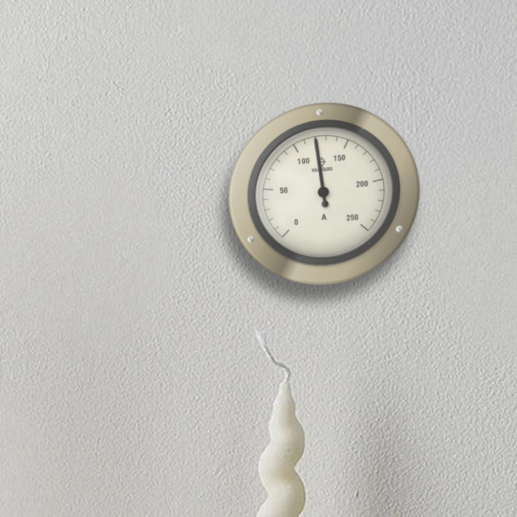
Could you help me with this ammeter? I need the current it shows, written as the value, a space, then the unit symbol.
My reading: 120 A
